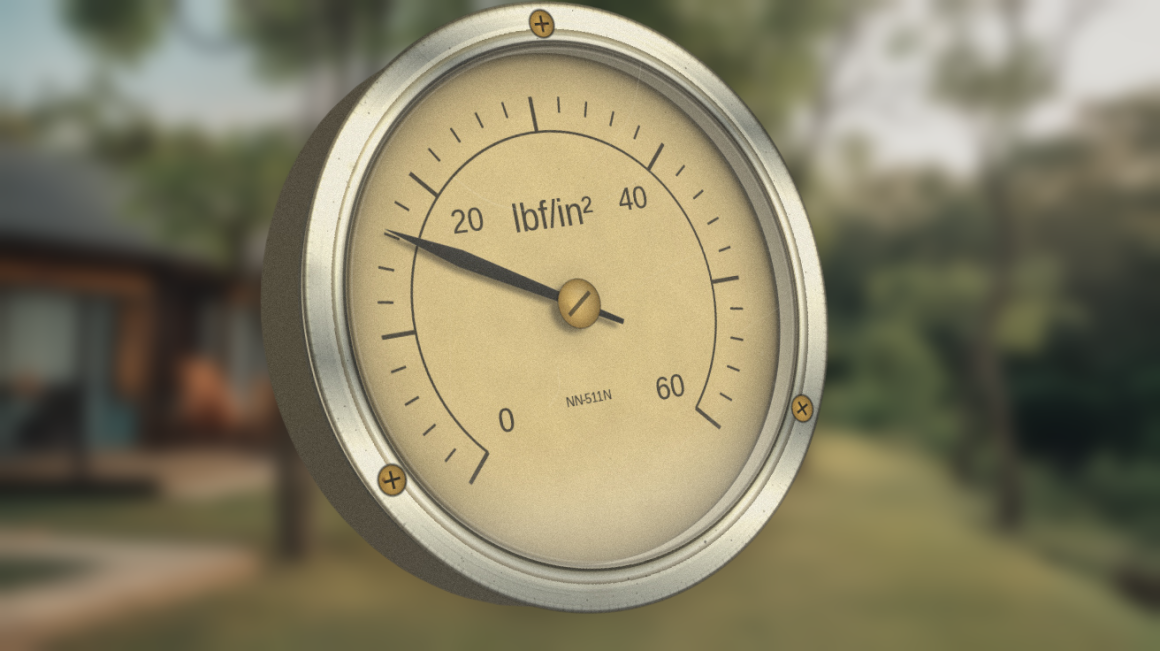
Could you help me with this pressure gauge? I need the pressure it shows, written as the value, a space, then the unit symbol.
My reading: 16 psi
